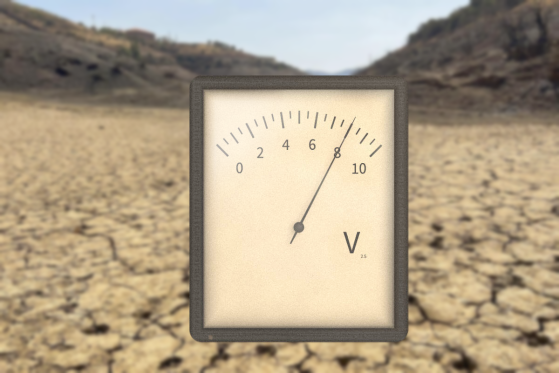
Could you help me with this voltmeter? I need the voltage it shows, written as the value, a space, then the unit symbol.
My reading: 8 V
